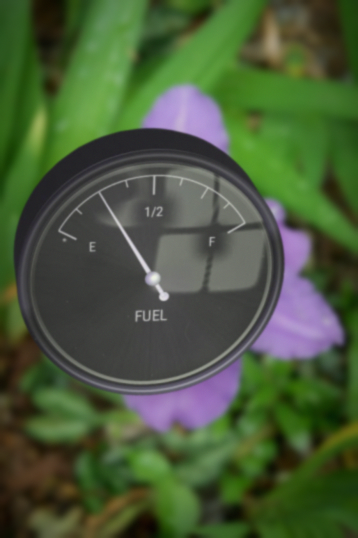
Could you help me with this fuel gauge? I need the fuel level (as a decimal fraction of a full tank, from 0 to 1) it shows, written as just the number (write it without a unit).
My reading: 0.25
